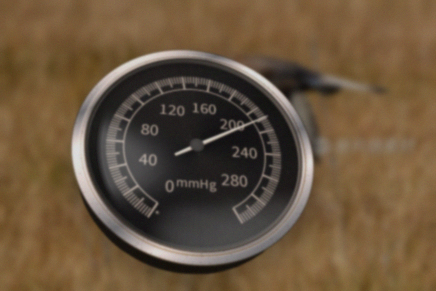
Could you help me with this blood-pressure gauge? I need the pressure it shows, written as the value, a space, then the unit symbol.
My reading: 210 mmHg
